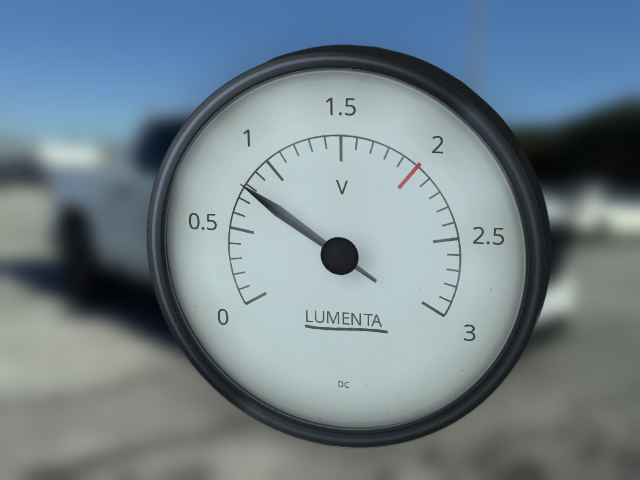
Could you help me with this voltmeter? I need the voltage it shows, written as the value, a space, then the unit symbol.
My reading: 0.8 V
